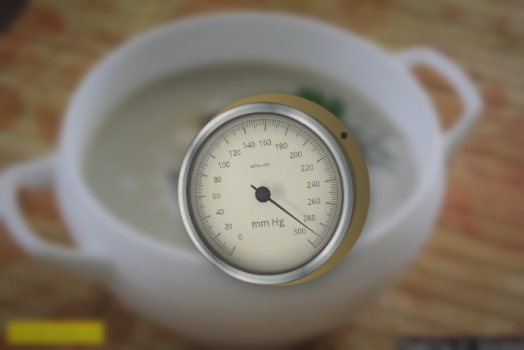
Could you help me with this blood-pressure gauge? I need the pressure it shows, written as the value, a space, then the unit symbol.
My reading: 290 mmHg
